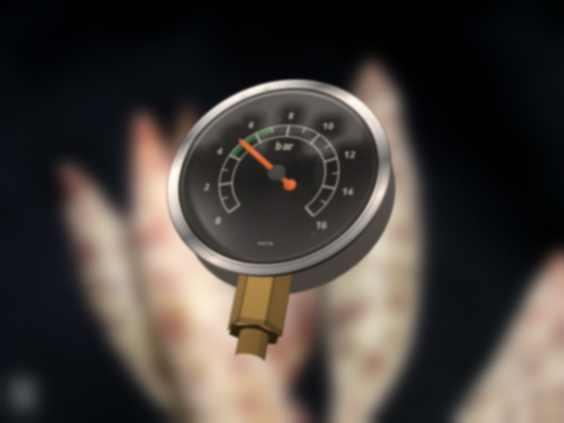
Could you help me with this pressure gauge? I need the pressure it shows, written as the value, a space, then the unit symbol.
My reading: 5 bar
